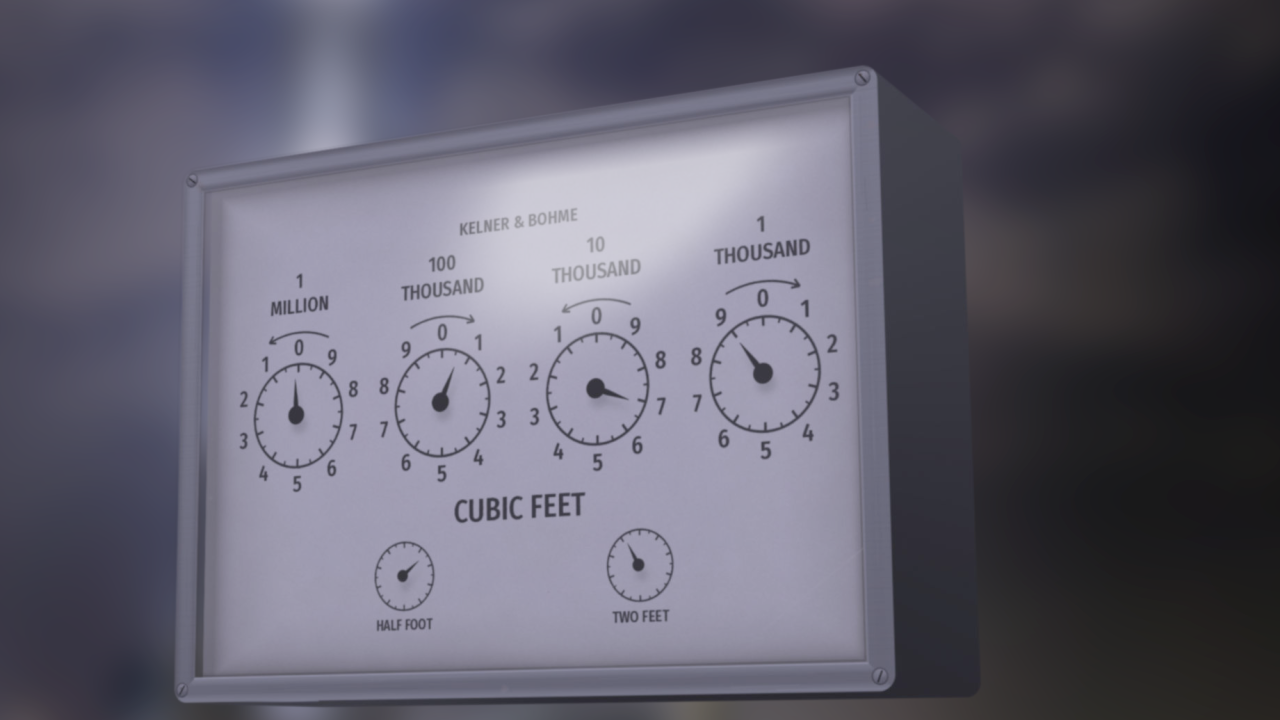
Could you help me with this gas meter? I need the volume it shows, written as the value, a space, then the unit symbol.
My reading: 6900 ft³
